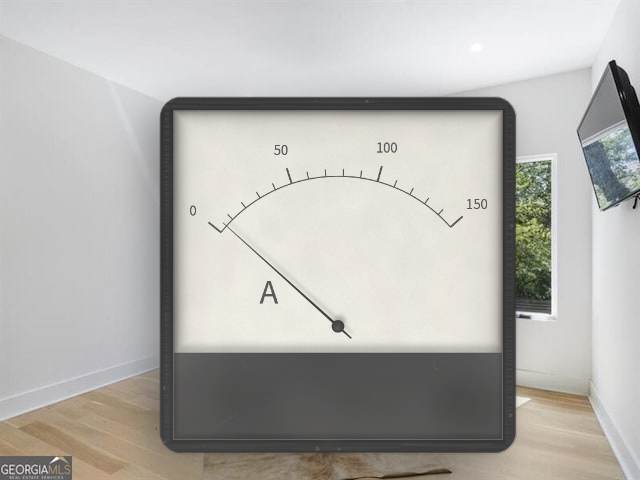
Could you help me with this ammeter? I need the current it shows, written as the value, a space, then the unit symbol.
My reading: 5 A
